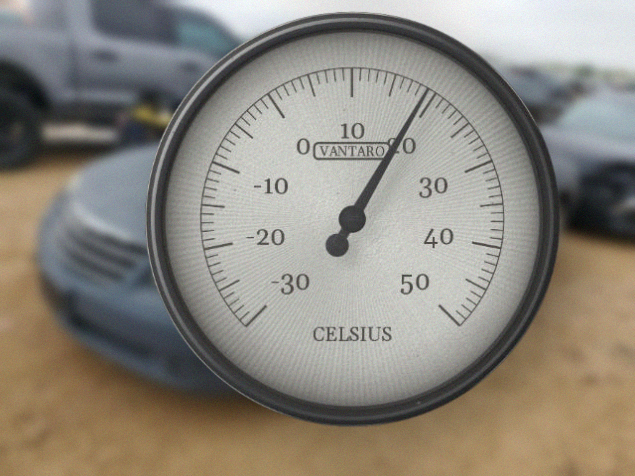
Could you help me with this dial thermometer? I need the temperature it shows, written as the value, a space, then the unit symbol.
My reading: 19 °C
